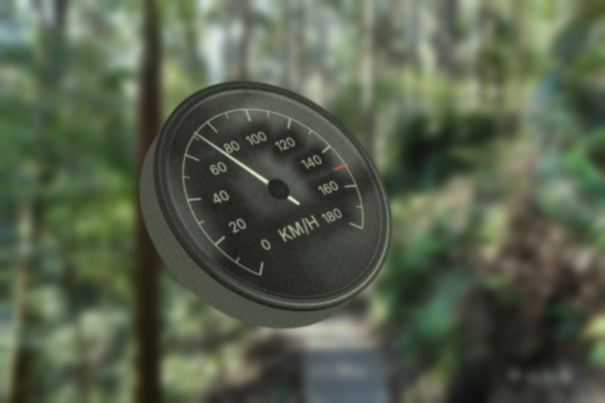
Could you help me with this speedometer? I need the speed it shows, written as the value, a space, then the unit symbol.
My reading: 70 km/h
